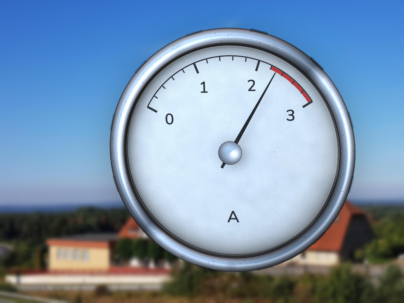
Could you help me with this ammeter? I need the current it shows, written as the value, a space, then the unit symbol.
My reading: 2.3 A
